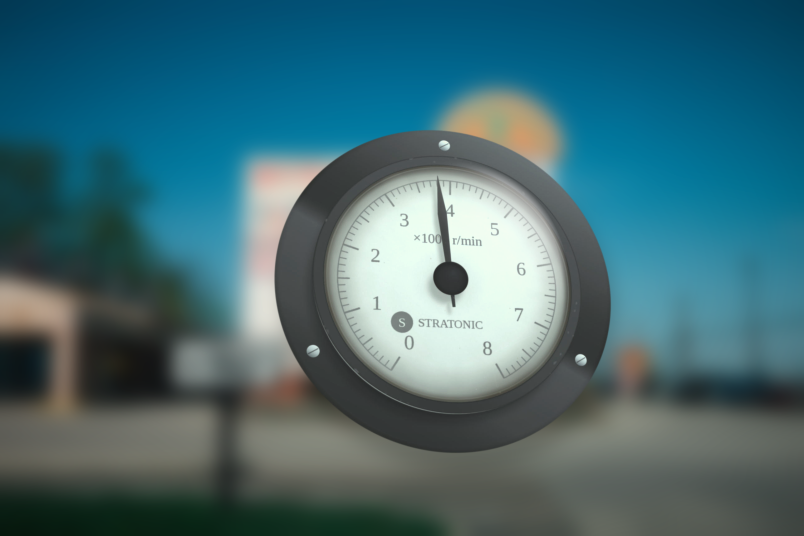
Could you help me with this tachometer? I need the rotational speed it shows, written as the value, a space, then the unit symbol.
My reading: 3800 rpm
